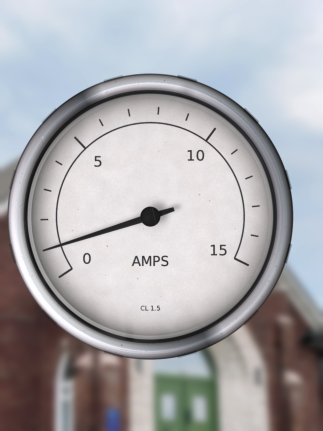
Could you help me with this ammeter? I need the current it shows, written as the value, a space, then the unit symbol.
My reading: 1 A
